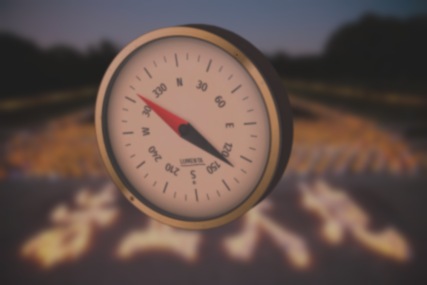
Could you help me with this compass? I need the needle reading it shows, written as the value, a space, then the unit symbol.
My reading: 310 °
